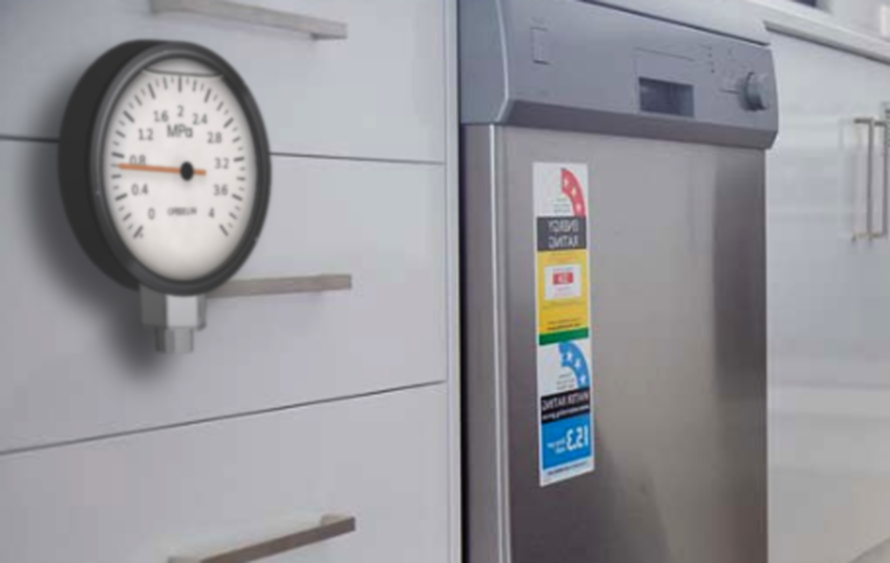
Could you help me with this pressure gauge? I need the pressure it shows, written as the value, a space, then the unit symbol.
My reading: 0.7 MPa
